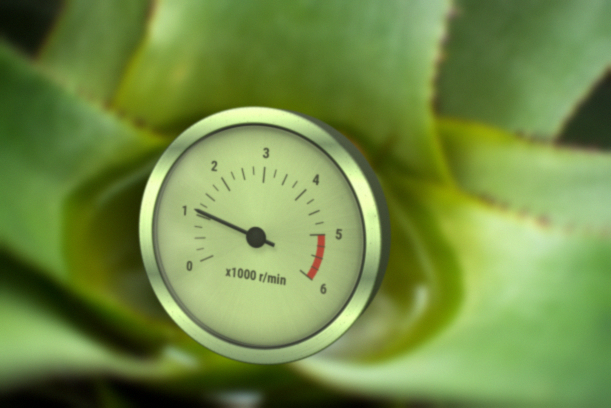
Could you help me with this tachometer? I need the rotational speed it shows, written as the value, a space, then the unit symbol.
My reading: 1125 rpm
